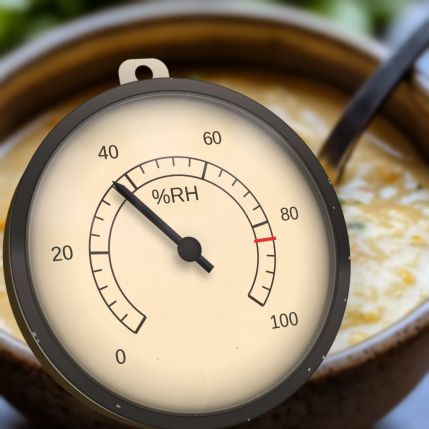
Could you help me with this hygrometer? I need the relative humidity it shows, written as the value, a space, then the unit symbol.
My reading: 36 %
